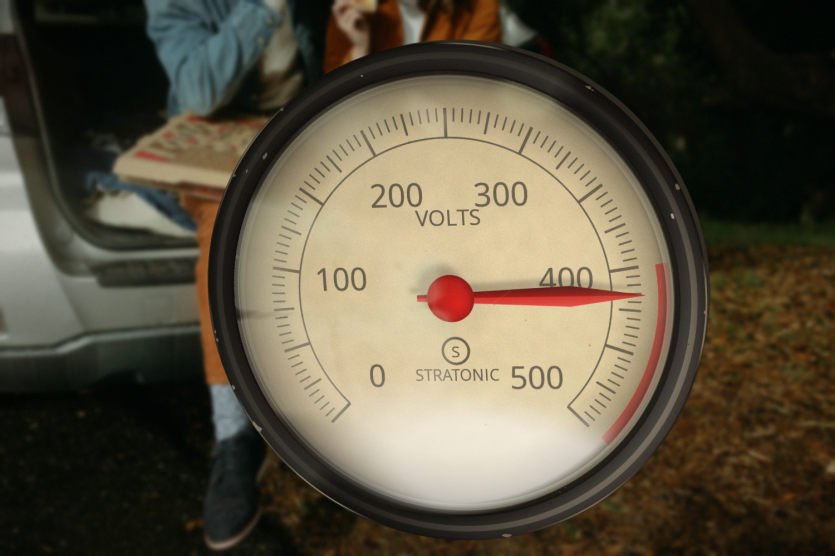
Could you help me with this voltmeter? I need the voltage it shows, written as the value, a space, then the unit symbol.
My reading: 415 V
